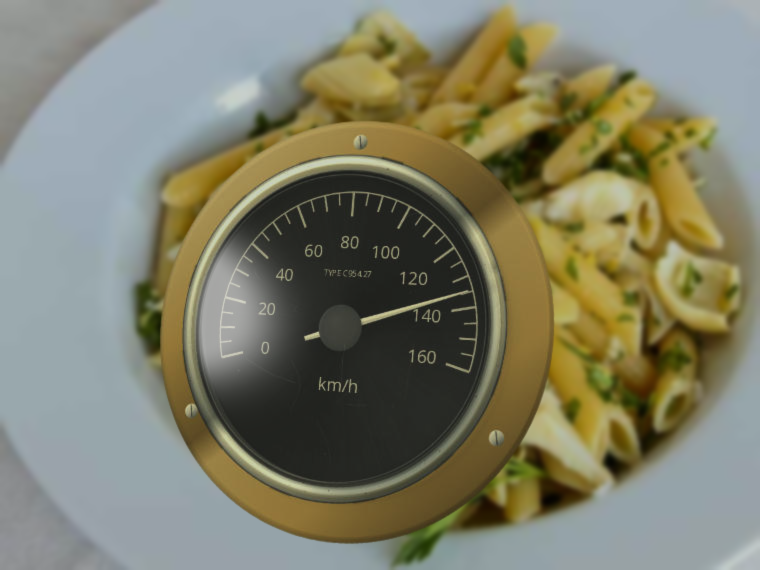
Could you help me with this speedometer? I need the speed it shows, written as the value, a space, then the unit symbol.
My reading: 135 km/h
